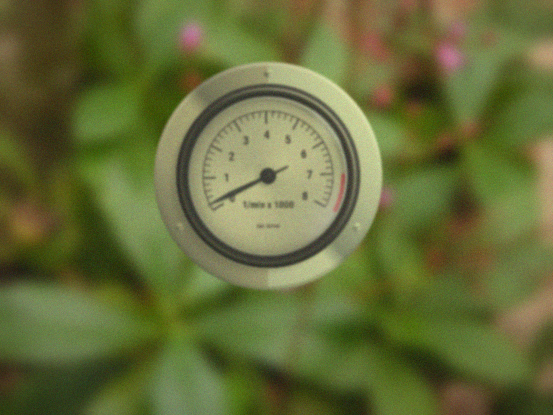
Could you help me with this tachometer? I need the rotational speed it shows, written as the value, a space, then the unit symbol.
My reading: 200 rpm
